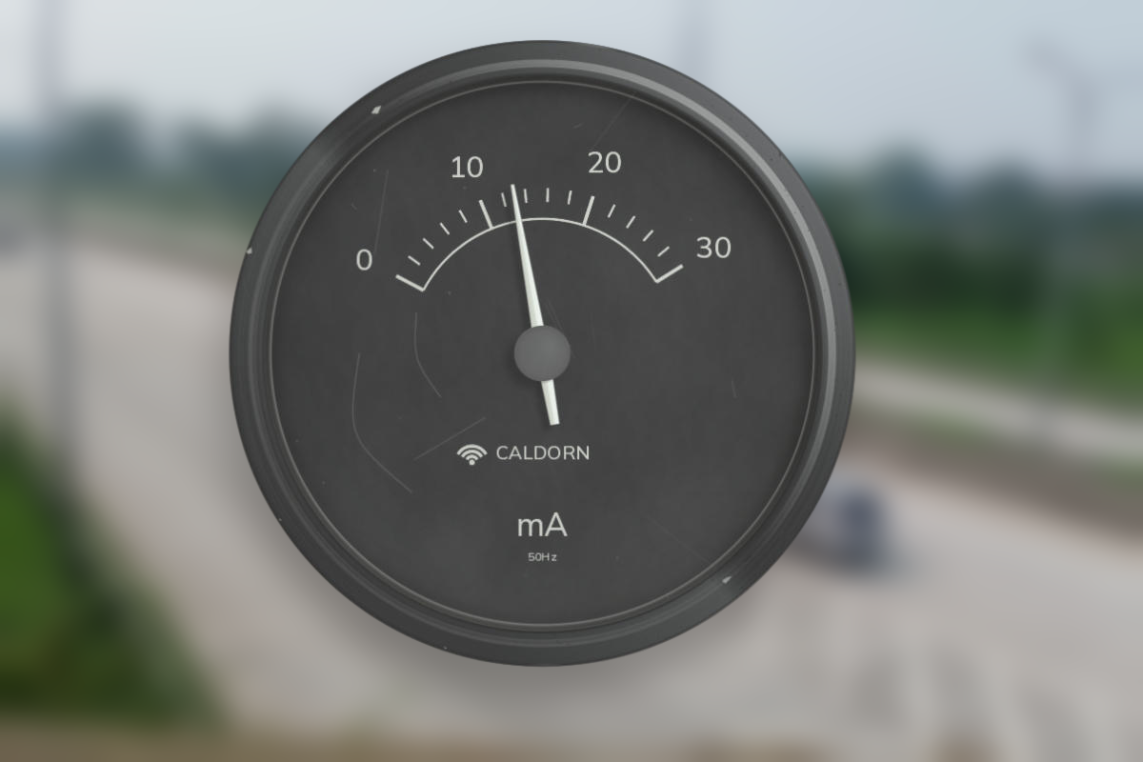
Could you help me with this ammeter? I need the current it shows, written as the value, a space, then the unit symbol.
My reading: 13 mA
